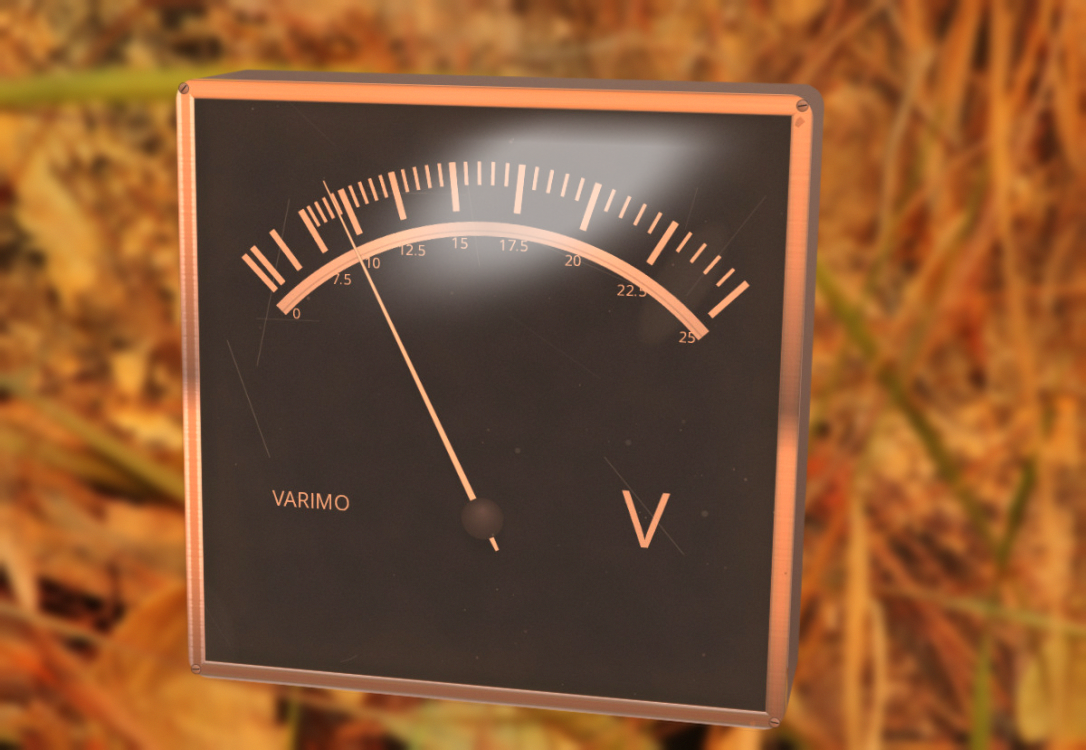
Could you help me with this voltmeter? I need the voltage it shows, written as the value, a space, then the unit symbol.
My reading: 9.5 V
